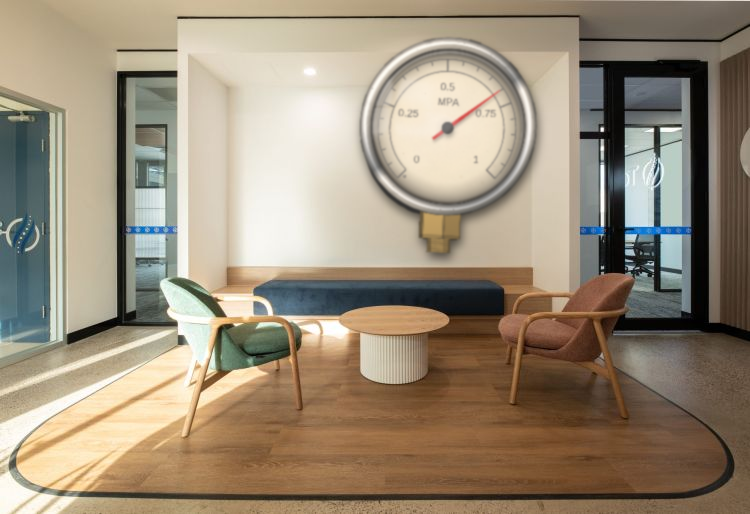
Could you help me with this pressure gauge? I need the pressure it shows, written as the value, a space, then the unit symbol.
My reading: 0.7 MPa
